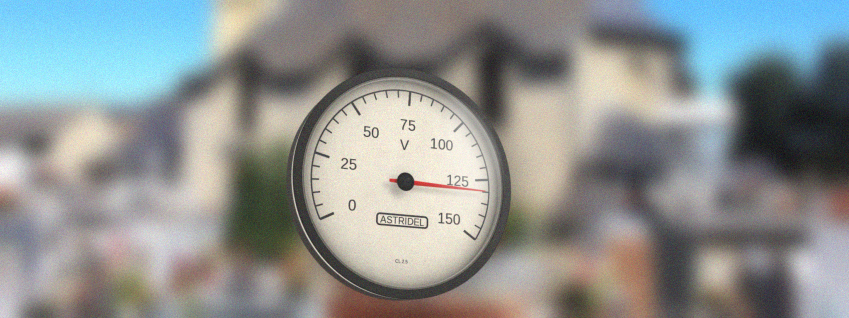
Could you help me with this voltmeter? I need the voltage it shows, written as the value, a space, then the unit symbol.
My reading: 130 V
